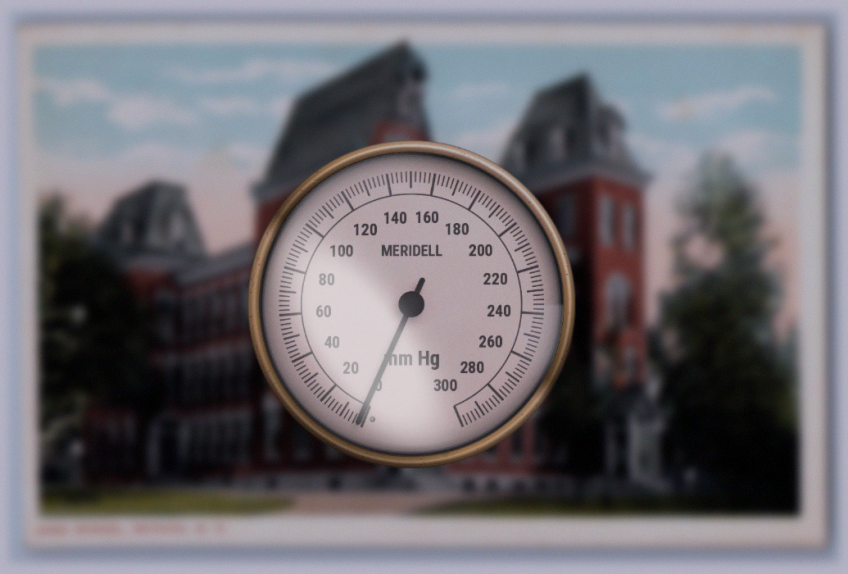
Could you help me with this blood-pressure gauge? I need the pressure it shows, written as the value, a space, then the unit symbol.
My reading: 2 mmHg
